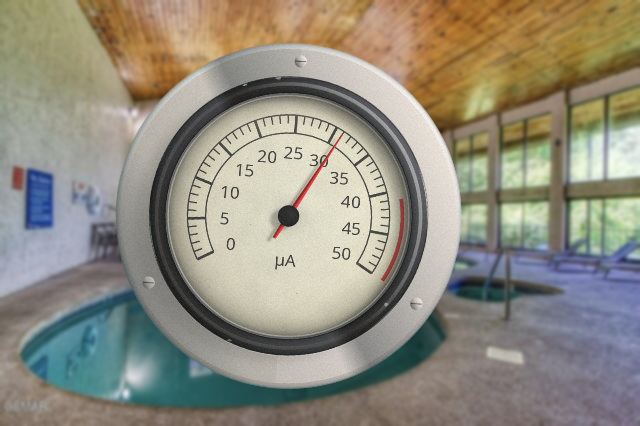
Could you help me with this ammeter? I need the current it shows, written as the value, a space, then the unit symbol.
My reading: 31 µA
